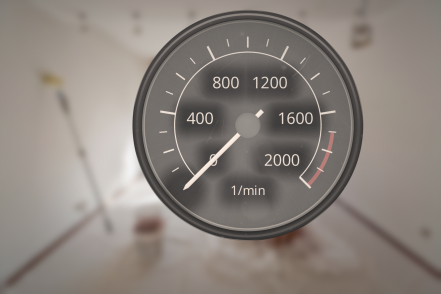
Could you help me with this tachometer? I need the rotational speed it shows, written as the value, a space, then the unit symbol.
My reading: 0 rpm
